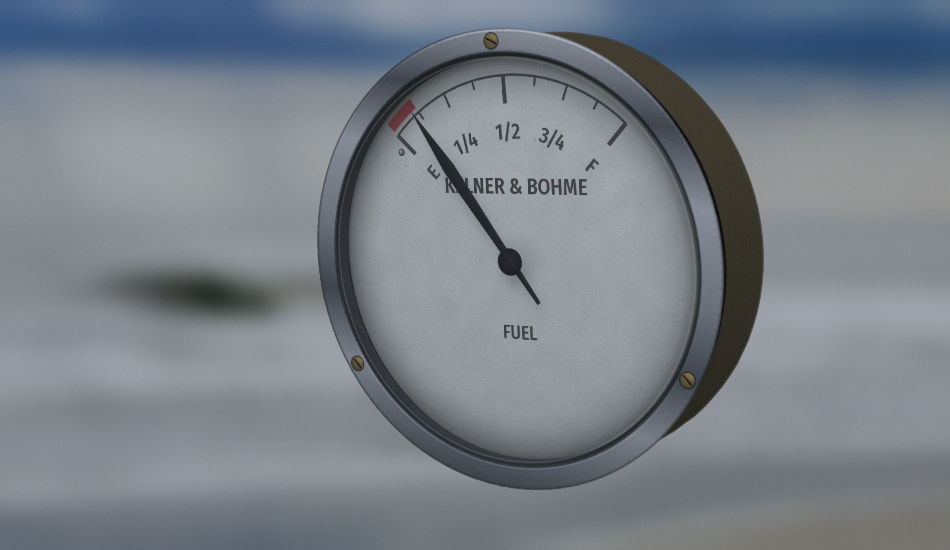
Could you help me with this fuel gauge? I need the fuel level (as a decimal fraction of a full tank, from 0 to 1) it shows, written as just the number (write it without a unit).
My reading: 0.125
